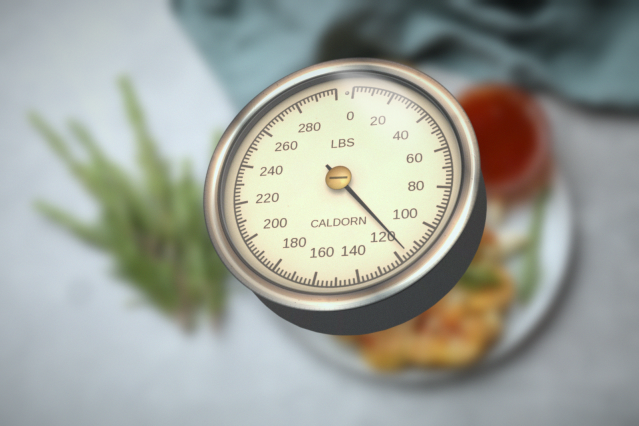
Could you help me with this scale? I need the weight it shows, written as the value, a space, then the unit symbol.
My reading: 116 lb
